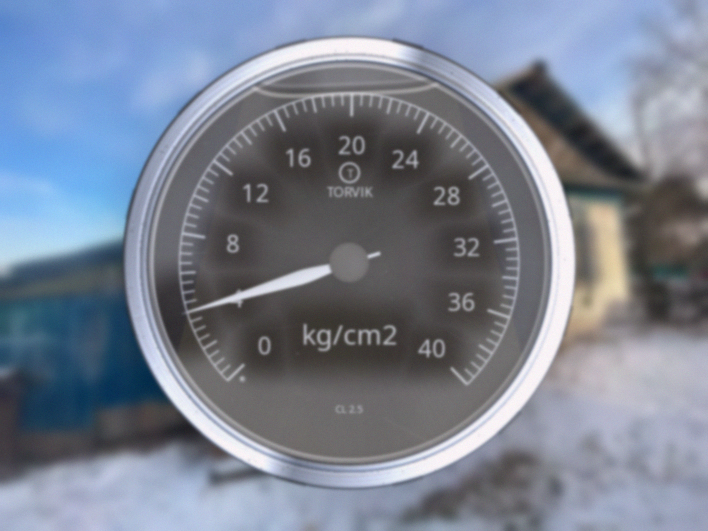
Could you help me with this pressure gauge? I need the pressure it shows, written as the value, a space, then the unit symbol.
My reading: 4 kg/cm²
